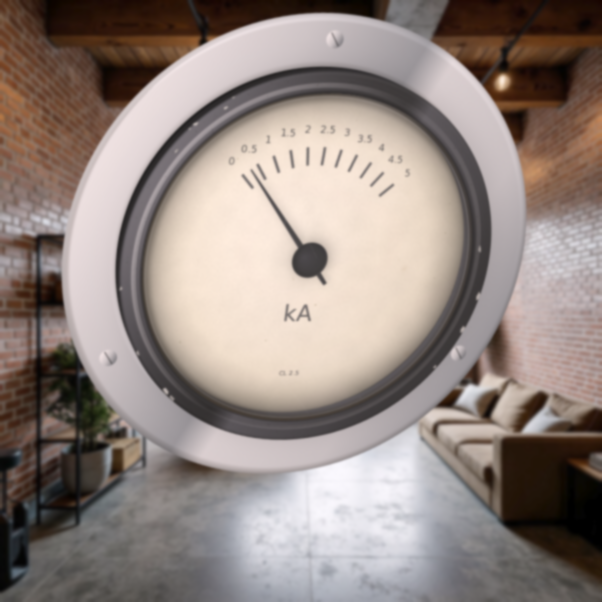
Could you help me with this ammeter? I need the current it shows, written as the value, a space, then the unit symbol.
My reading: 0.25 kA
